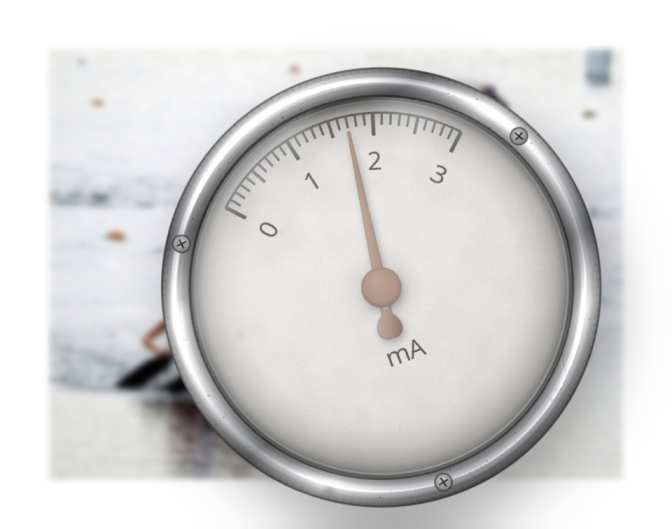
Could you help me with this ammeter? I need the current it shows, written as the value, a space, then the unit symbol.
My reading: 1.7 mA
